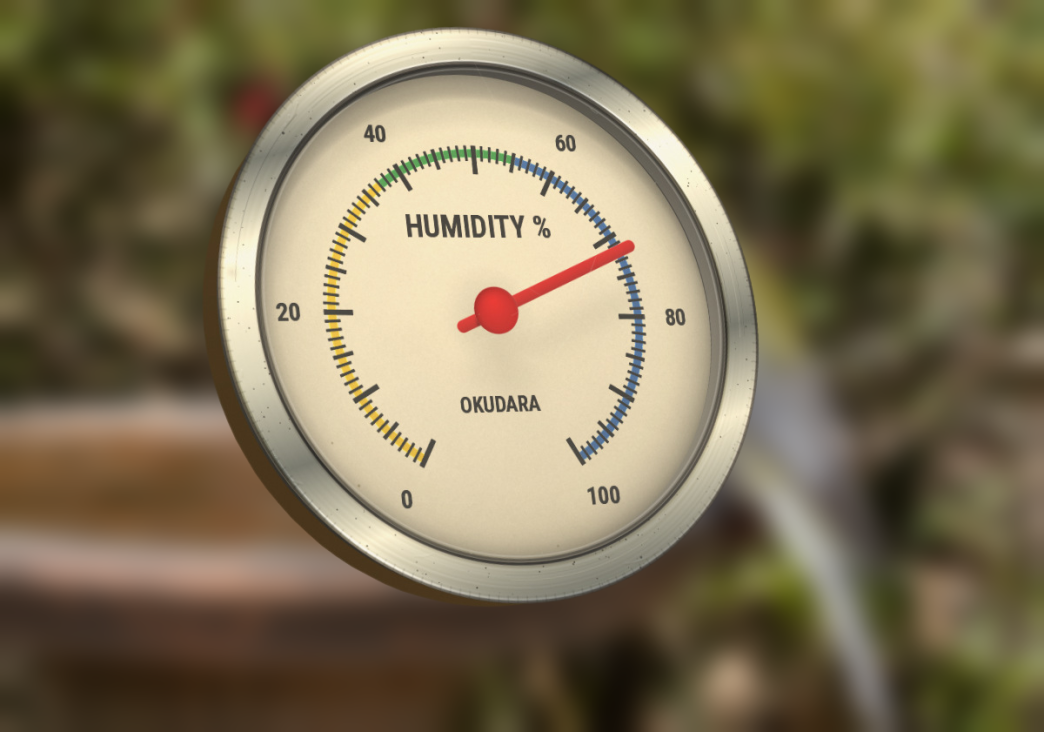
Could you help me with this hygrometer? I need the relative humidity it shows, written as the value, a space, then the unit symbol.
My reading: 72 %
